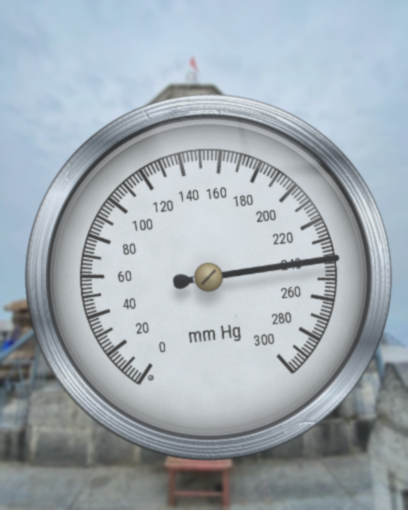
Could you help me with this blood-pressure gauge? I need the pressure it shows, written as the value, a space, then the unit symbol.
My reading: 240 mmHg
